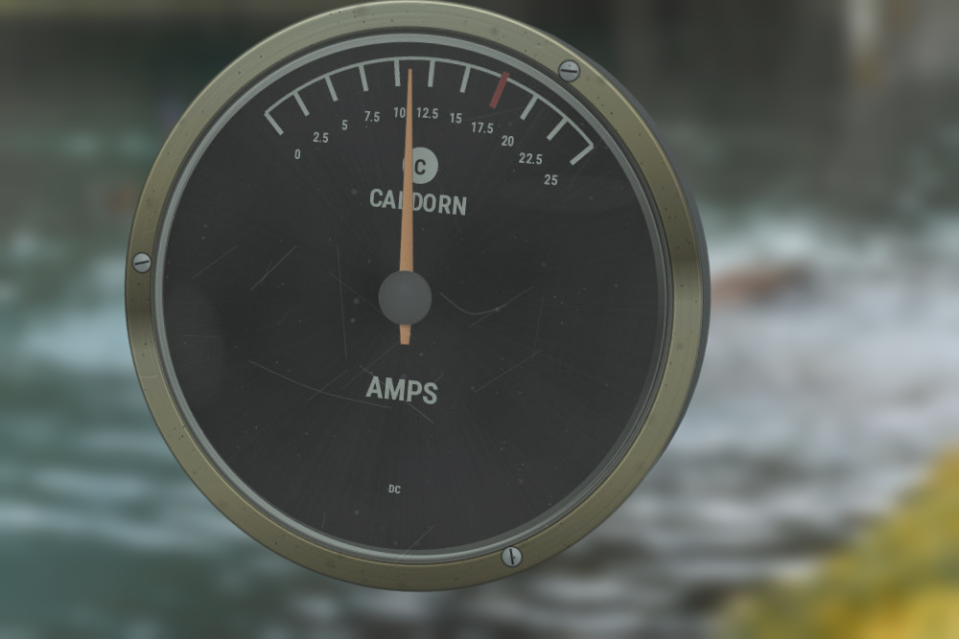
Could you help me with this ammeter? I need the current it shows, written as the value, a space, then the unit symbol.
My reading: 11.25 A
